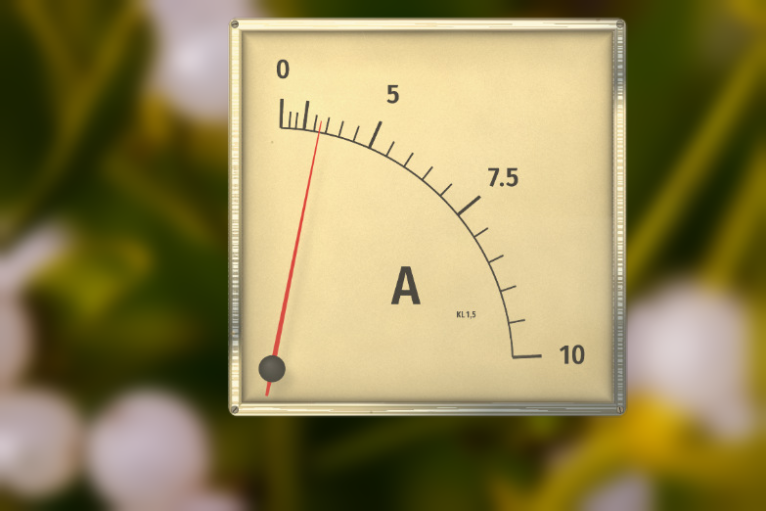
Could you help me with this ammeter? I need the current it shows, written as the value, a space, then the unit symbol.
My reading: 3.25 A
